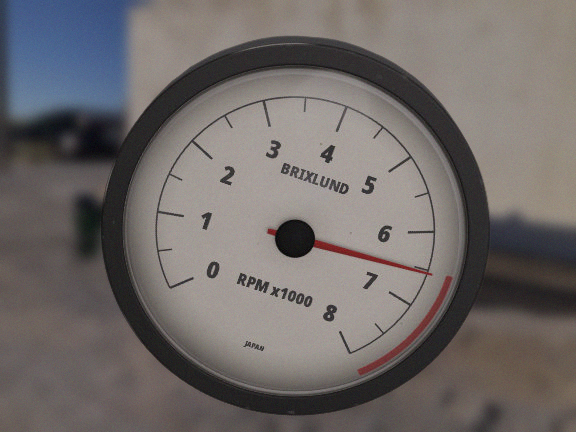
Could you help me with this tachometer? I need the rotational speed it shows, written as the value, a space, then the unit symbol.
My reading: 6500 rpm
